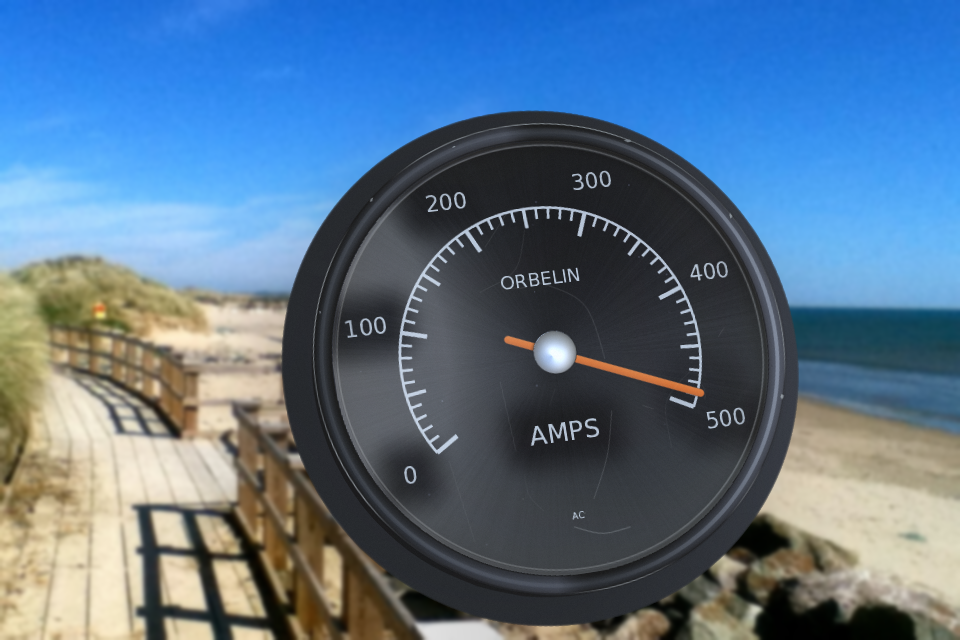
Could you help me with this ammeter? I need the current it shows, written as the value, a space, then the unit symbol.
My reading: 490 A
